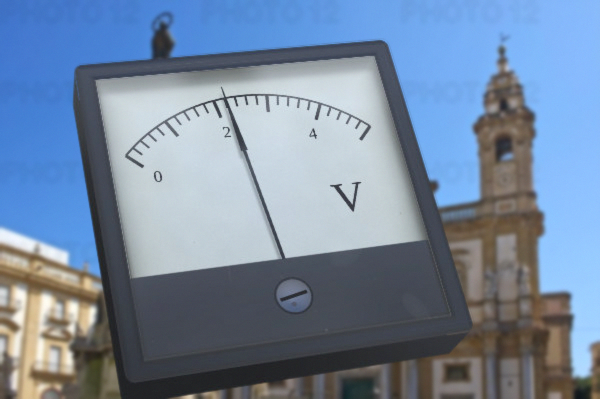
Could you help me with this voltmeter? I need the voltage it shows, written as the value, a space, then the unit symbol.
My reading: 2.2 V
